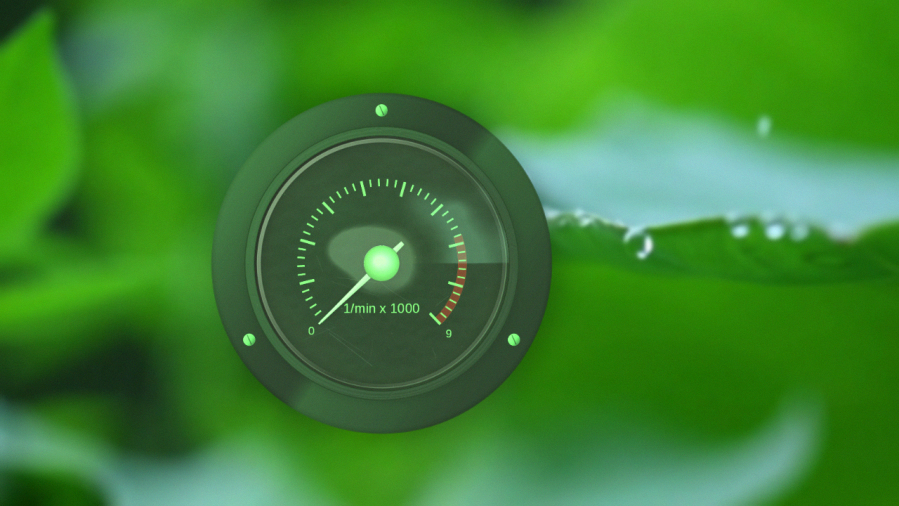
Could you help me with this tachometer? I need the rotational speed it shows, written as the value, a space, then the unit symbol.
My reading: 0 rpm
